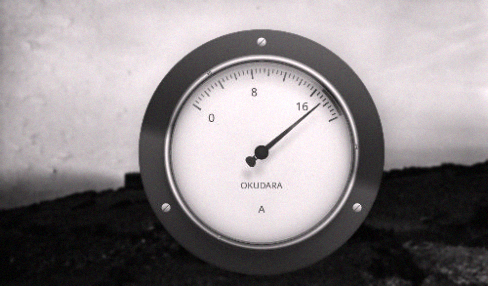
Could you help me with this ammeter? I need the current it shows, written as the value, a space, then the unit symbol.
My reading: 17.5 A
